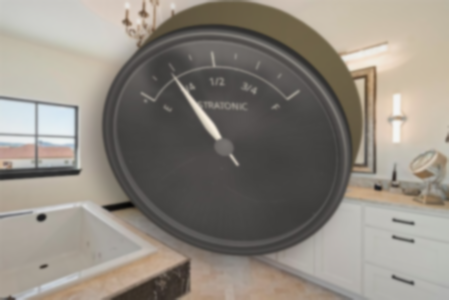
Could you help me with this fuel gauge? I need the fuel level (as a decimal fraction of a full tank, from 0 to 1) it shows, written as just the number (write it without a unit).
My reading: 0.25
